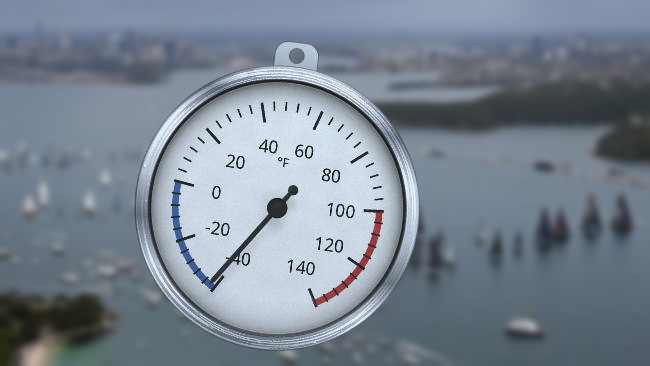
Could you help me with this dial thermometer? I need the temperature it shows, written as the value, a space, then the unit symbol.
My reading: -38 °F
